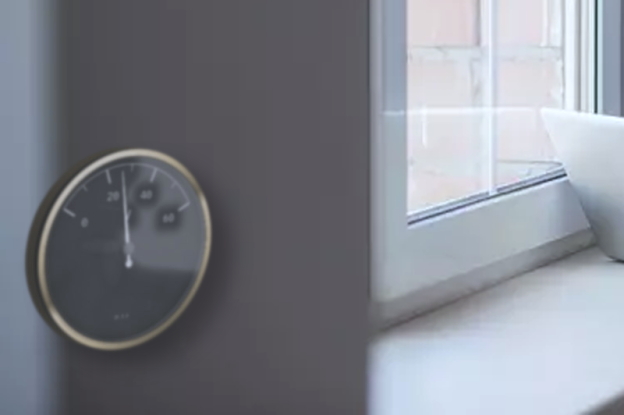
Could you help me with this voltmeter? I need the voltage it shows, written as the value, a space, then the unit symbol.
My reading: 25 V
